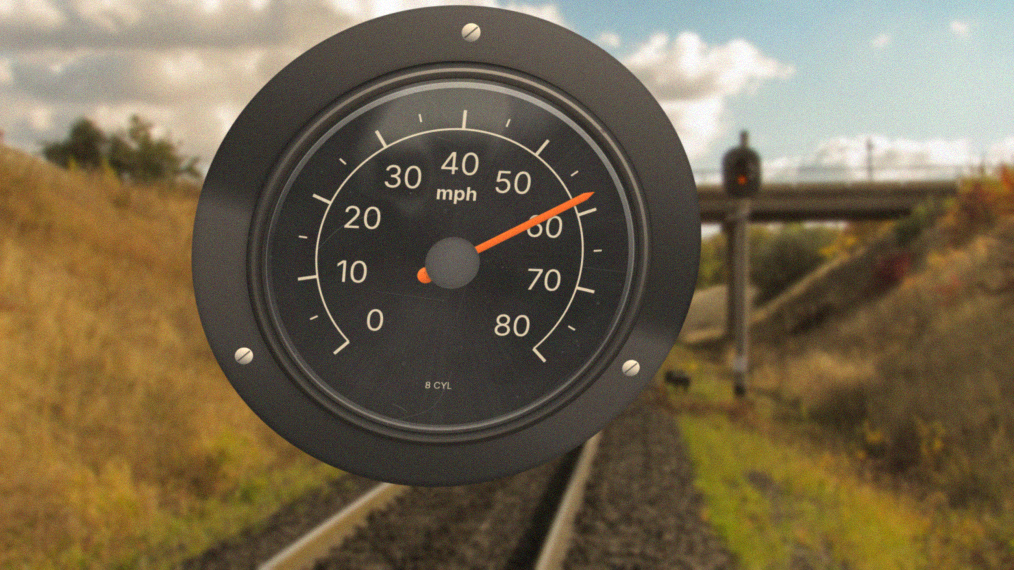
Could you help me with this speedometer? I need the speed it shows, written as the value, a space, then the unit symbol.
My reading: 57.5 mph
